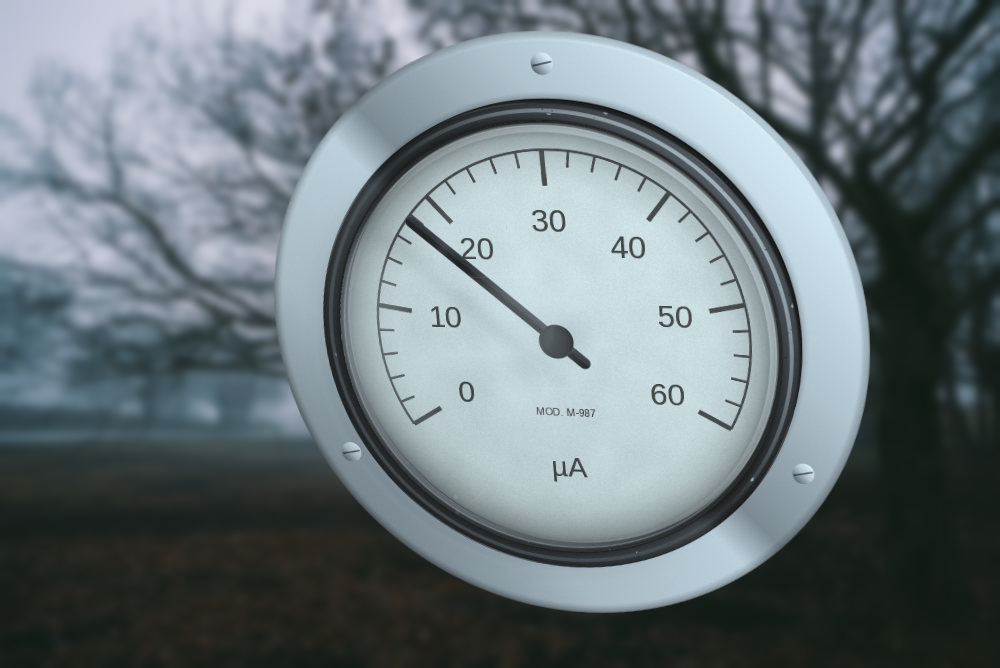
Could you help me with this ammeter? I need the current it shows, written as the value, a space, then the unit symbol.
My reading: 18 µA
